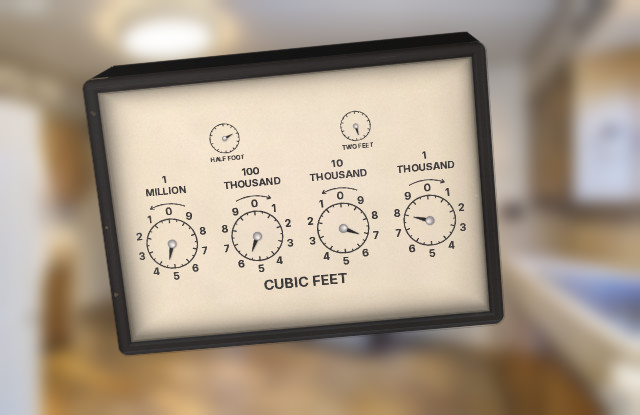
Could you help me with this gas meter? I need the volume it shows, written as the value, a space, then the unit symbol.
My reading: 456800 ft³
